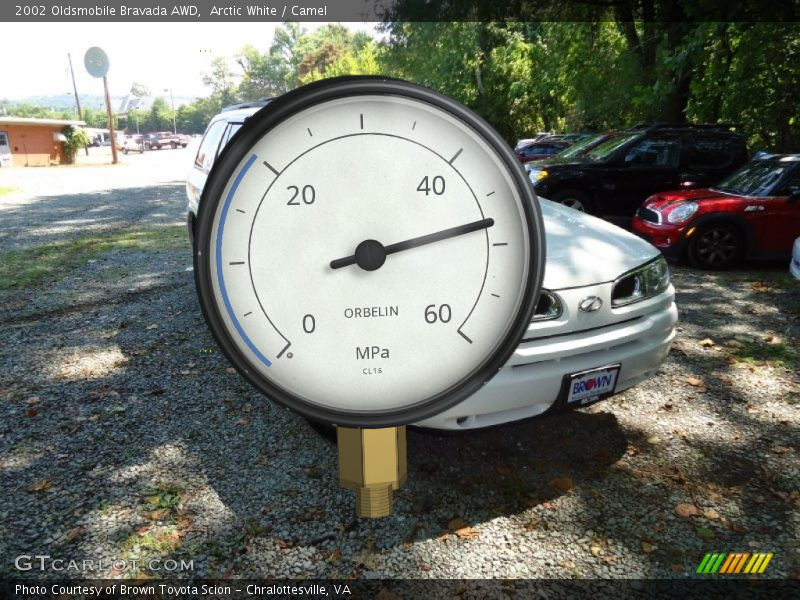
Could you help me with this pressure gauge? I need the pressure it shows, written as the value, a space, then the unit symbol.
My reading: 47.5 MPa
